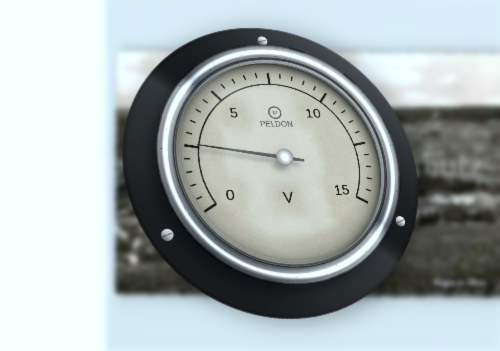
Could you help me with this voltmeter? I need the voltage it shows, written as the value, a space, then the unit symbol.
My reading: 2.5 V
